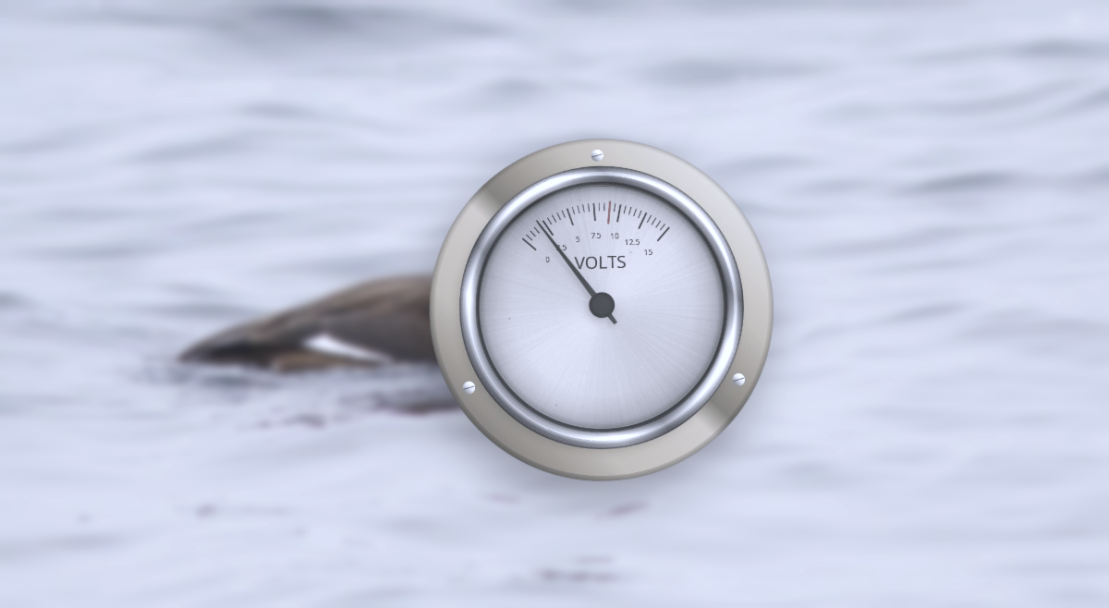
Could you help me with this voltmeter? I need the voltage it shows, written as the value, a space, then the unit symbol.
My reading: 2 V
